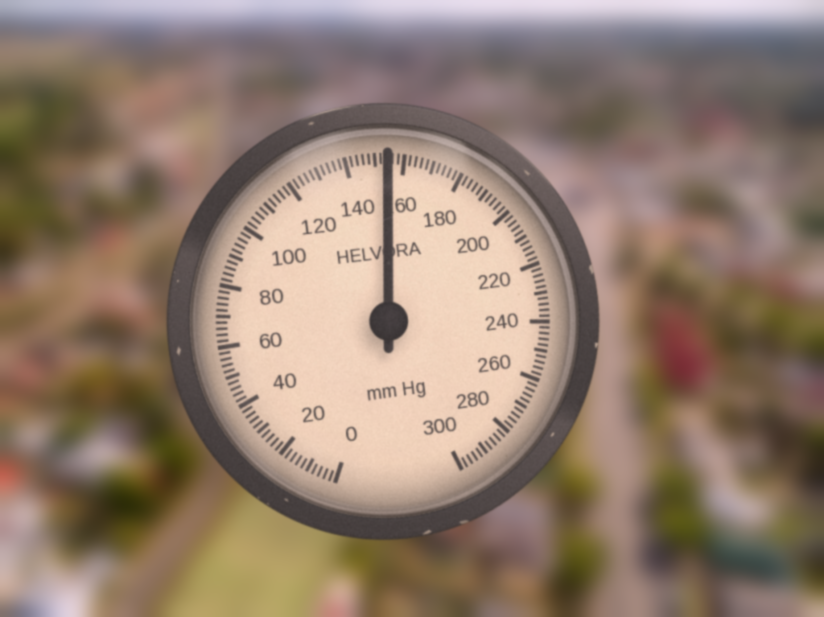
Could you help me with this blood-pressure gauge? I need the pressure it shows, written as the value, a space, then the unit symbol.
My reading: 154 mmHg
